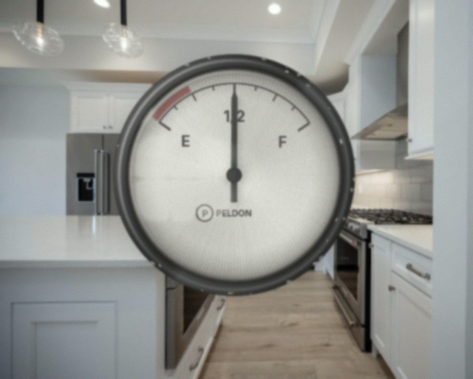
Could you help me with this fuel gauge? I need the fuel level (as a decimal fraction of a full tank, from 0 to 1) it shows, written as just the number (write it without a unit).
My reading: 0.5
